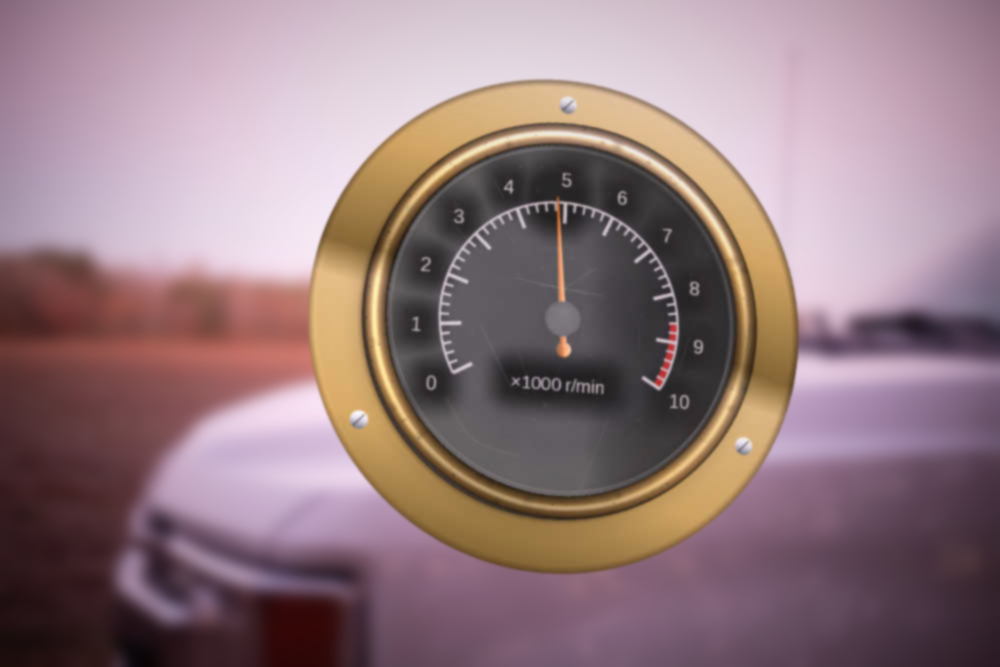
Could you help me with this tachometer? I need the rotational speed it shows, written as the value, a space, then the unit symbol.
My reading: 4800 rpm
